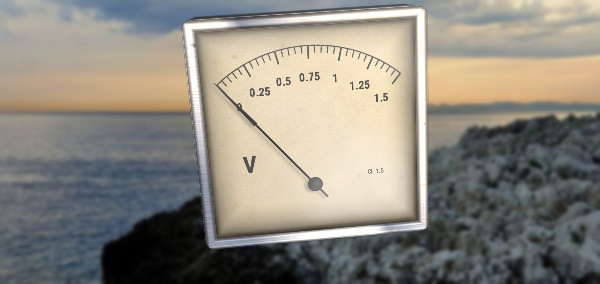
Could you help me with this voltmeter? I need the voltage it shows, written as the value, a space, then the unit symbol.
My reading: 0 V
